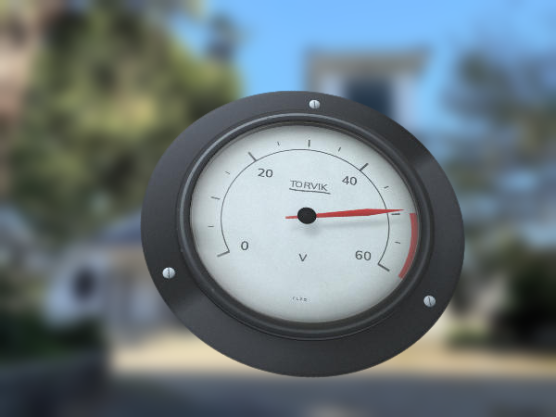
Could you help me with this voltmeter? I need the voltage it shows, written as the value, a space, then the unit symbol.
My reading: 50 V
